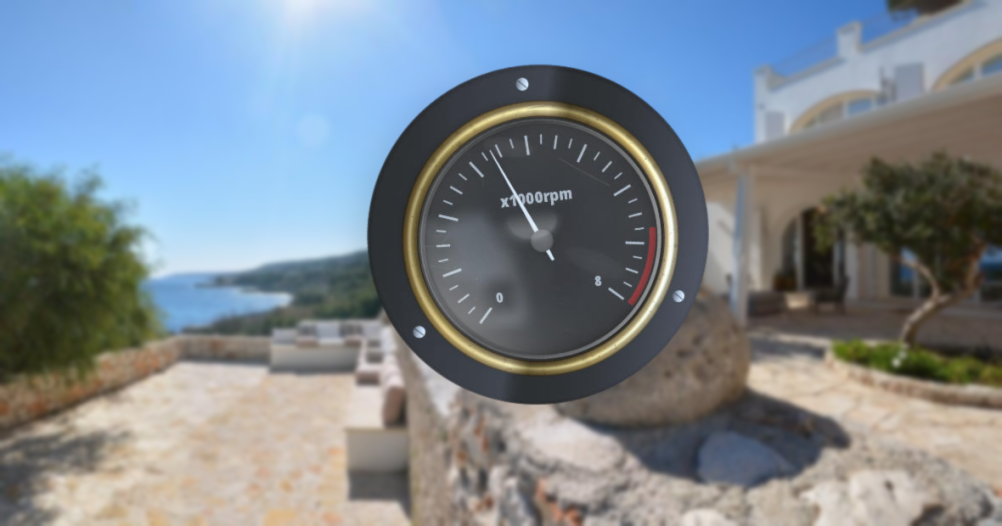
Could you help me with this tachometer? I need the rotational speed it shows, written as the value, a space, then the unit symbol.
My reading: 3375 rpm
